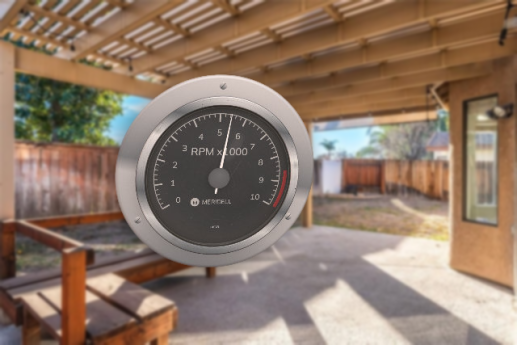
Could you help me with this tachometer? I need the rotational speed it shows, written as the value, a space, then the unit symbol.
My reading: 5400 rpm
